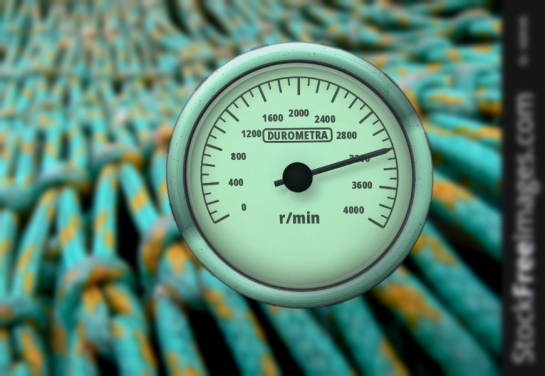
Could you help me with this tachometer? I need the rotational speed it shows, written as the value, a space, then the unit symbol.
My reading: 3200 rpm
